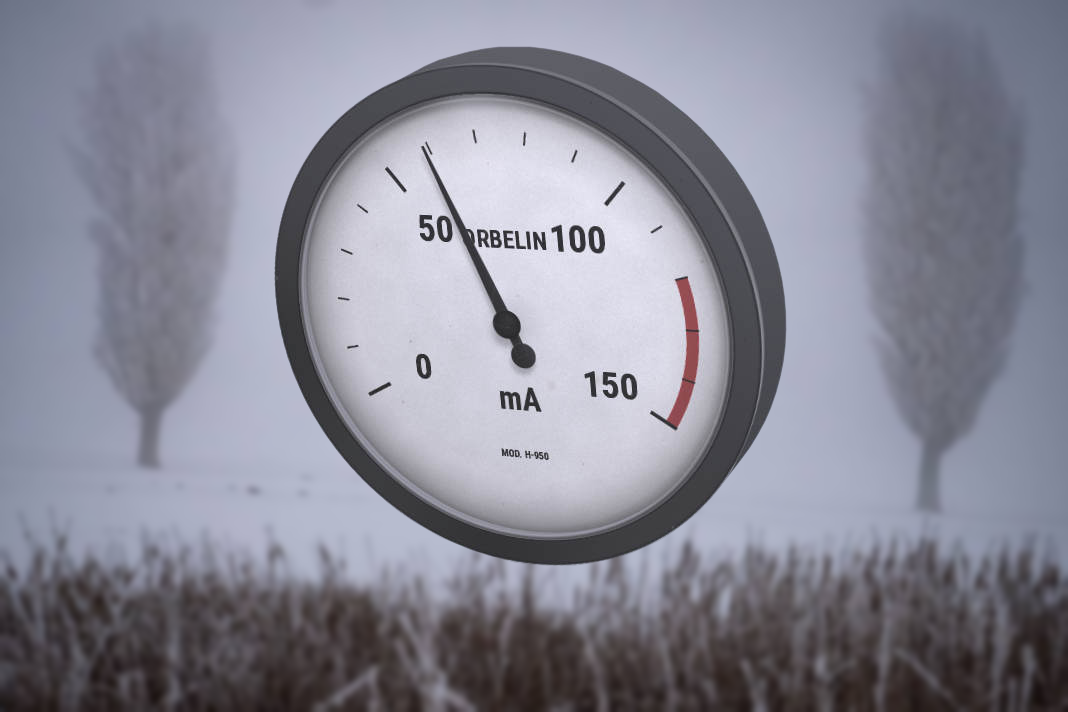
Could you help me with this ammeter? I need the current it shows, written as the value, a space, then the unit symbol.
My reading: 60 mA
